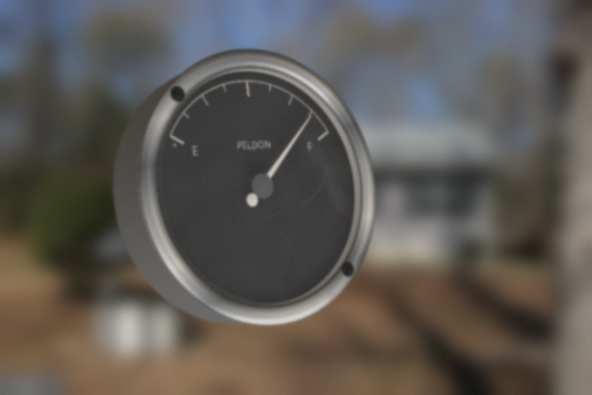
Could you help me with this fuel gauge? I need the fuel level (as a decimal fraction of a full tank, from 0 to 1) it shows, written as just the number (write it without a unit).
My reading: 0.875
